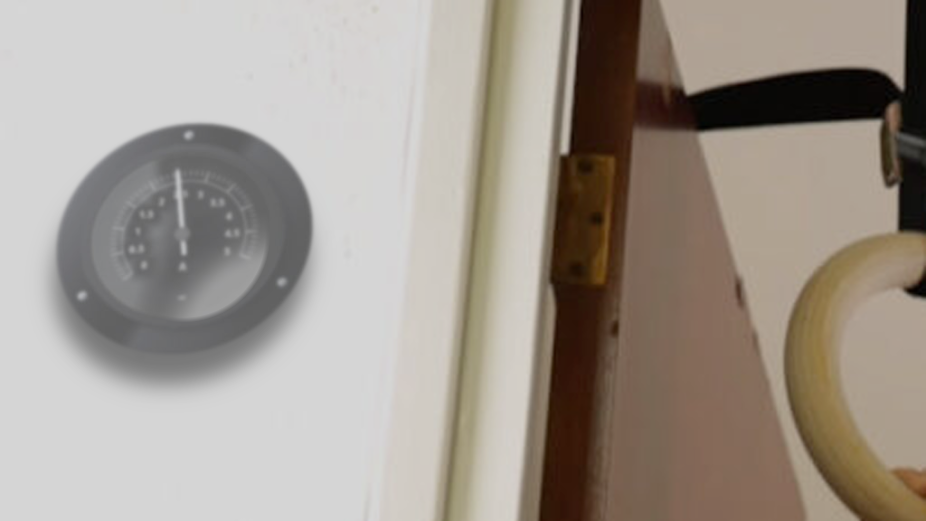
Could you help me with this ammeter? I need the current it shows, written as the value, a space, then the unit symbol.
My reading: 2.5 A
